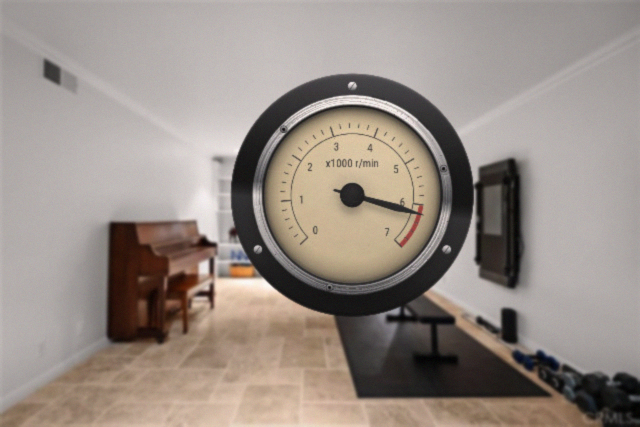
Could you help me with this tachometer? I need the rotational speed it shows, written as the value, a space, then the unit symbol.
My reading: 6200 rpm
